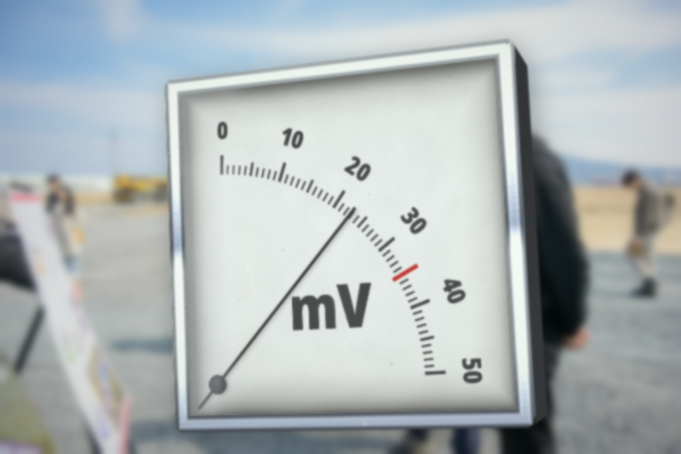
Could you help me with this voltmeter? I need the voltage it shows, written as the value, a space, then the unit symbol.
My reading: 23 mV
